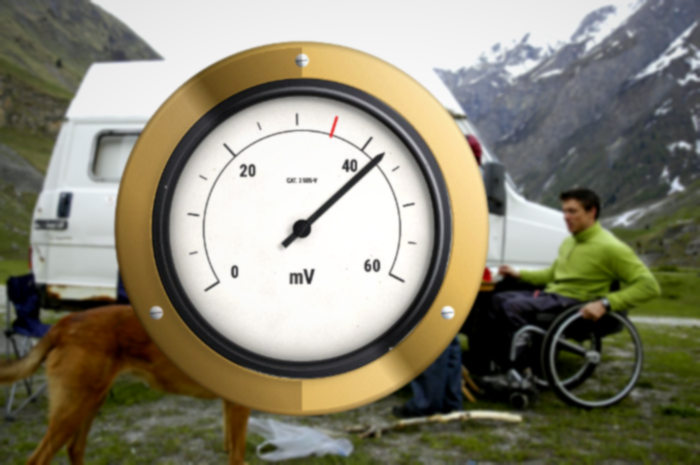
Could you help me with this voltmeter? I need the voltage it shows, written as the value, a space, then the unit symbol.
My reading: 42.5 mV
